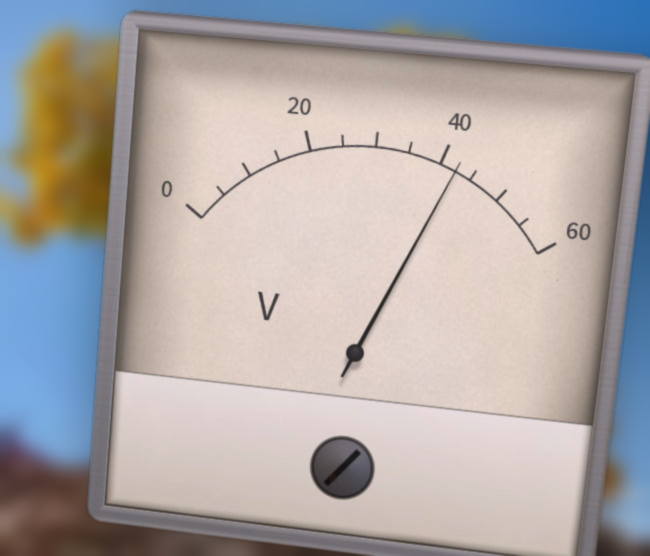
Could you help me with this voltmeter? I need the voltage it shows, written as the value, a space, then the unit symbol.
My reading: 42.5 V
